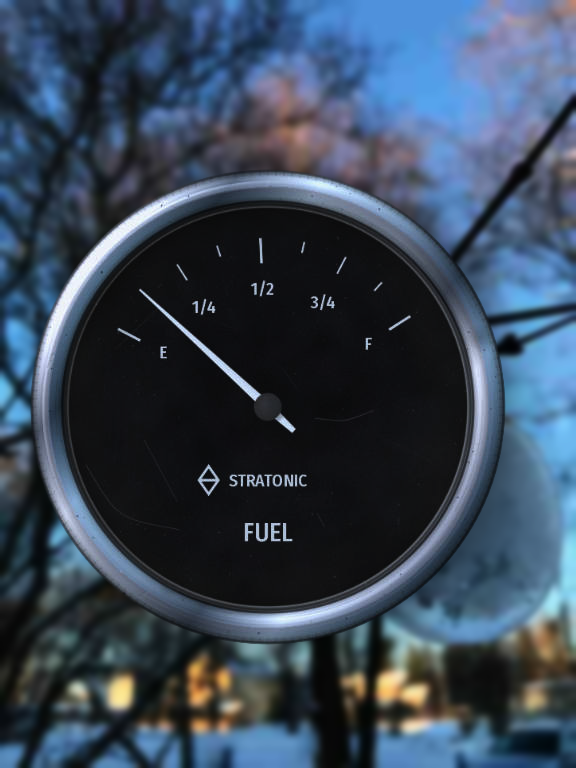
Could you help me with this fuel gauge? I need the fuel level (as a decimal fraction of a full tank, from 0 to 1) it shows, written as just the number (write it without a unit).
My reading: 0.125
